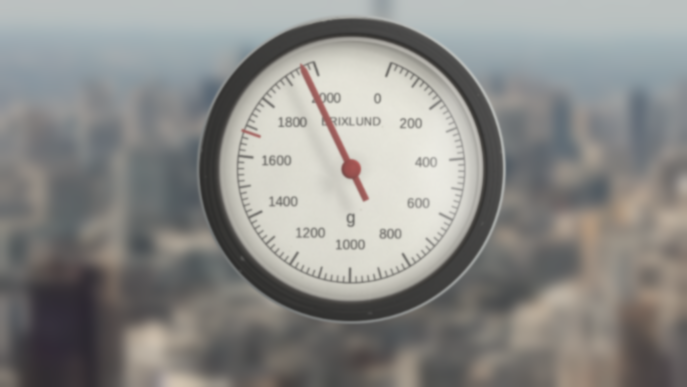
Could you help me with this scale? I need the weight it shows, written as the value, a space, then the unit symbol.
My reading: 1960 g
